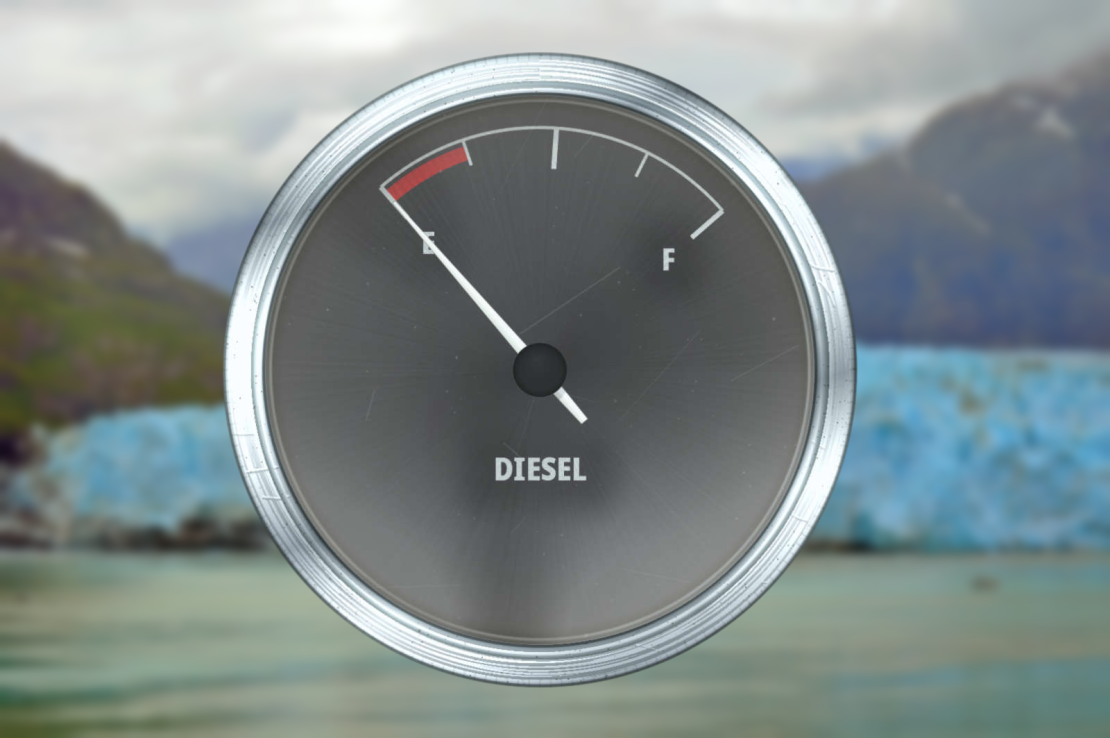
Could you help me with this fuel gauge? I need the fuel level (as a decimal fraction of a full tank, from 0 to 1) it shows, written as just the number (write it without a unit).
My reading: 0
